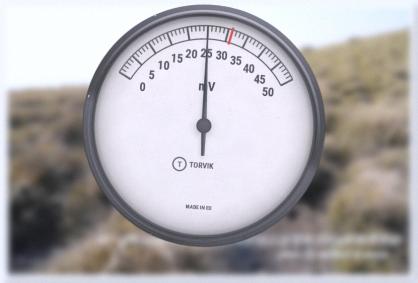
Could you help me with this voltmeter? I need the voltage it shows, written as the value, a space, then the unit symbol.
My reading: 25 mV
